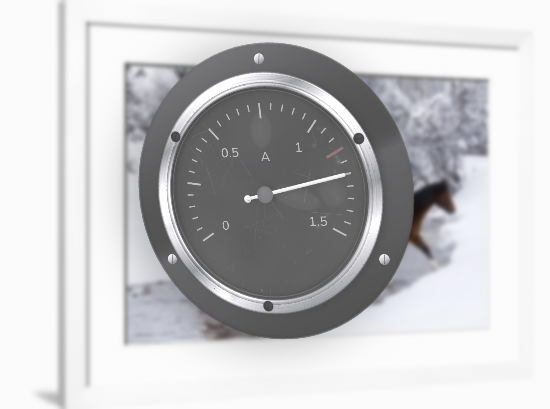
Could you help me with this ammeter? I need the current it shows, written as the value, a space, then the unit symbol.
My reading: 1.25 A
